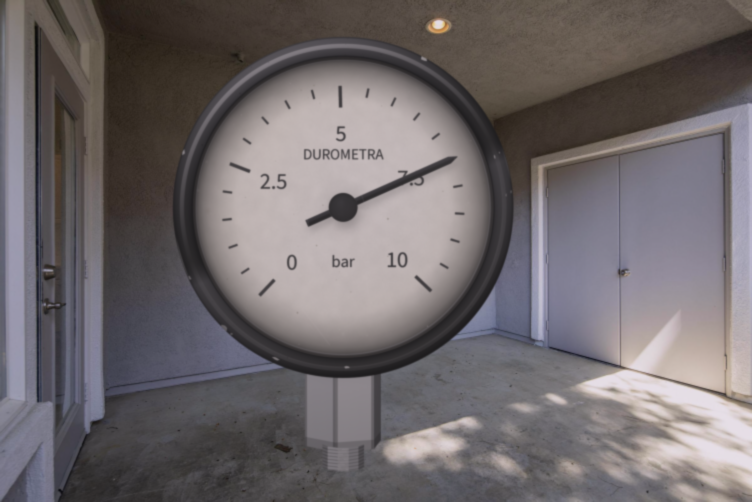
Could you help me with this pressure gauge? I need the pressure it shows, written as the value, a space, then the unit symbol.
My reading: 7.5 bar
